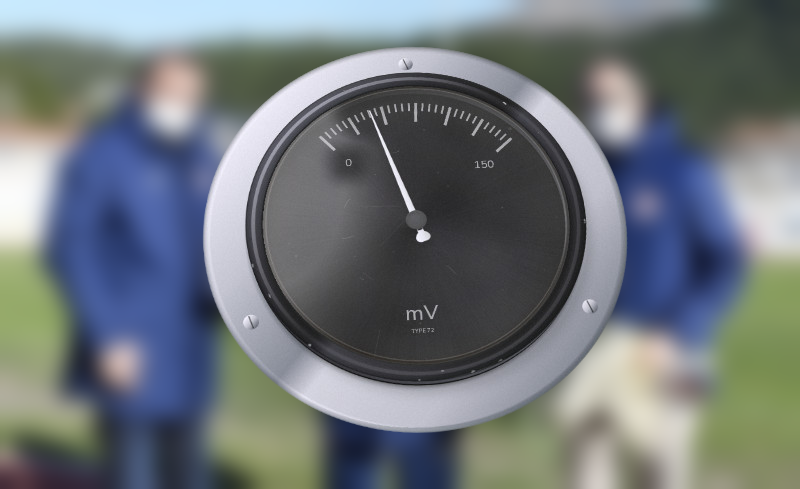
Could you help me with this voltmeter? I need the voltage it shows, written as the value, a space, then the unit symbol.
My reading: 40 mV
